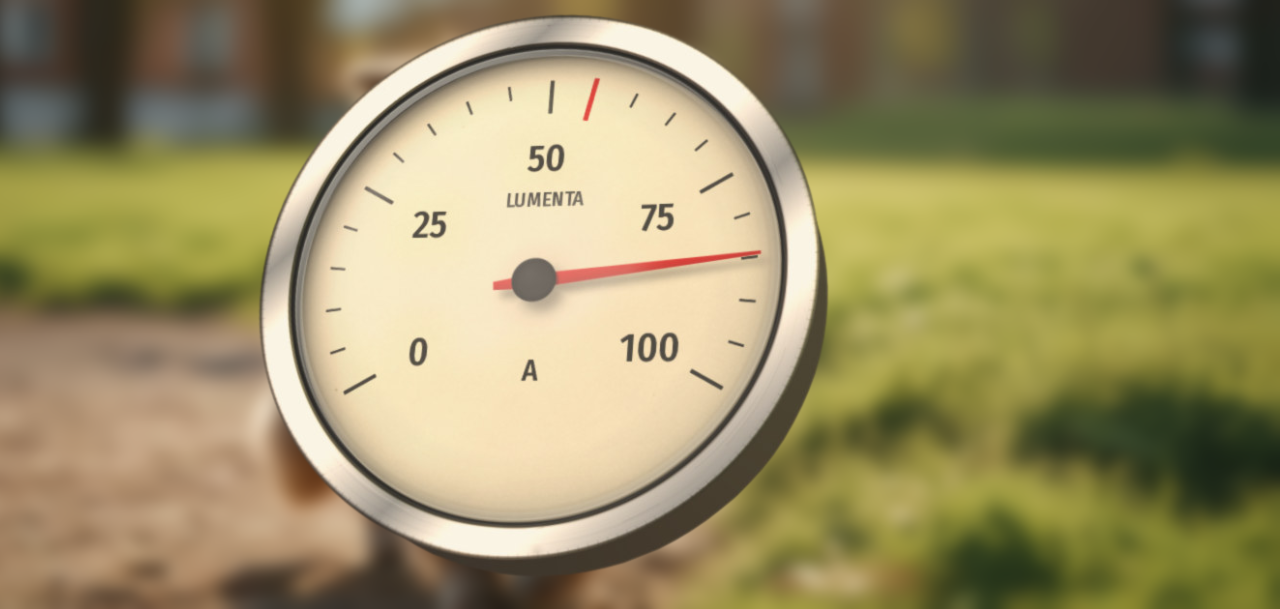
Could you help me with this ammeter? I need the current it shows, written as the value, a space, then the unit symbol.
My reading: 85 A
